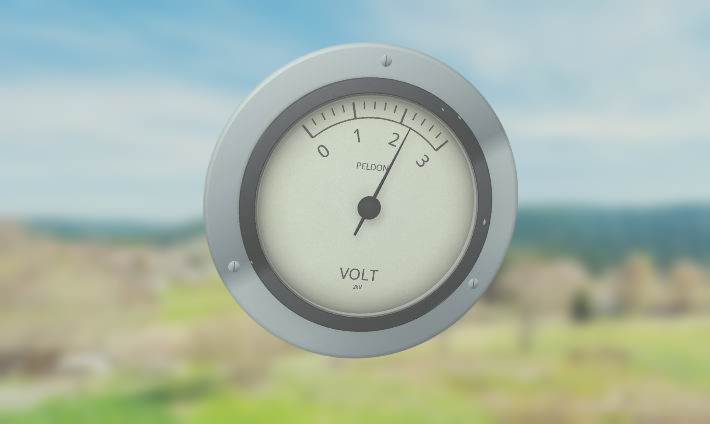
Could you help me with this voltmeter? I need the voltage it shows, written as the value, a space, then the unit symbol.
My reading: 2.2 V
